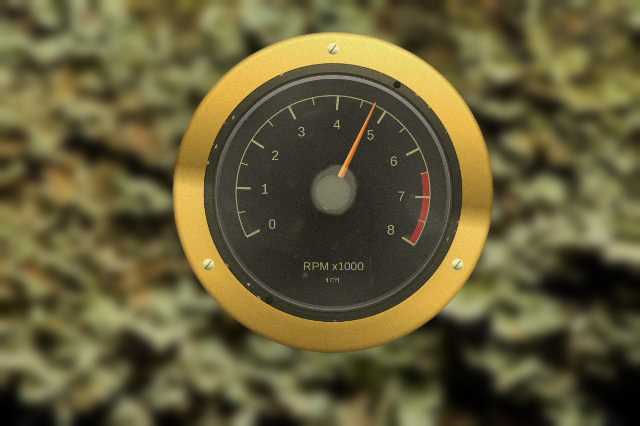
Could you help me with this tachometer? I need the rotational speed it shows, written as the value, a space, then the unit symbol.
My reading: 4750 rpm
